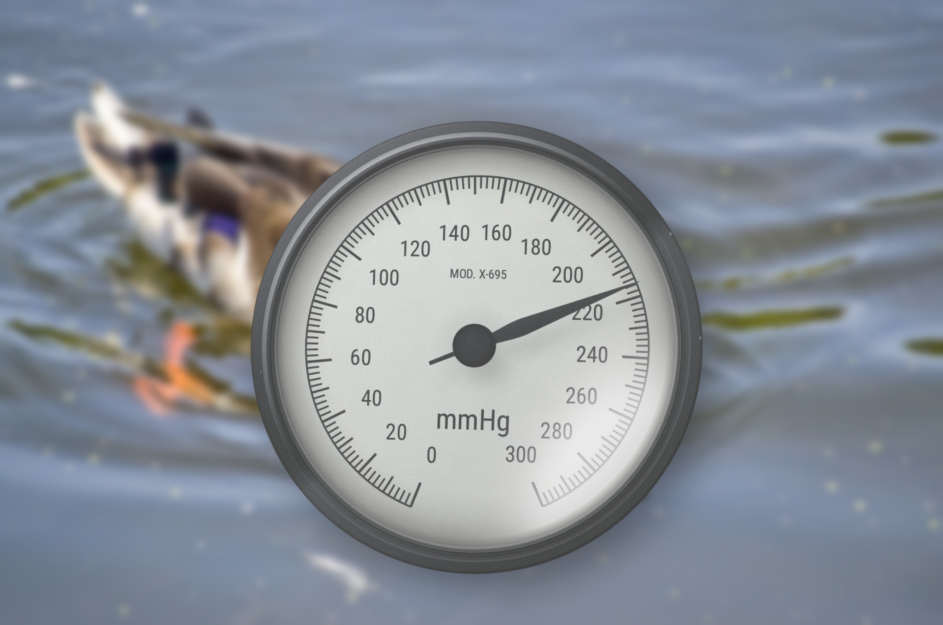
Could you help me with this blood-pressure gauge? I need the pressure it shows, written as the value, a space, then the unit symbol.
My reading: 216 mmHg
